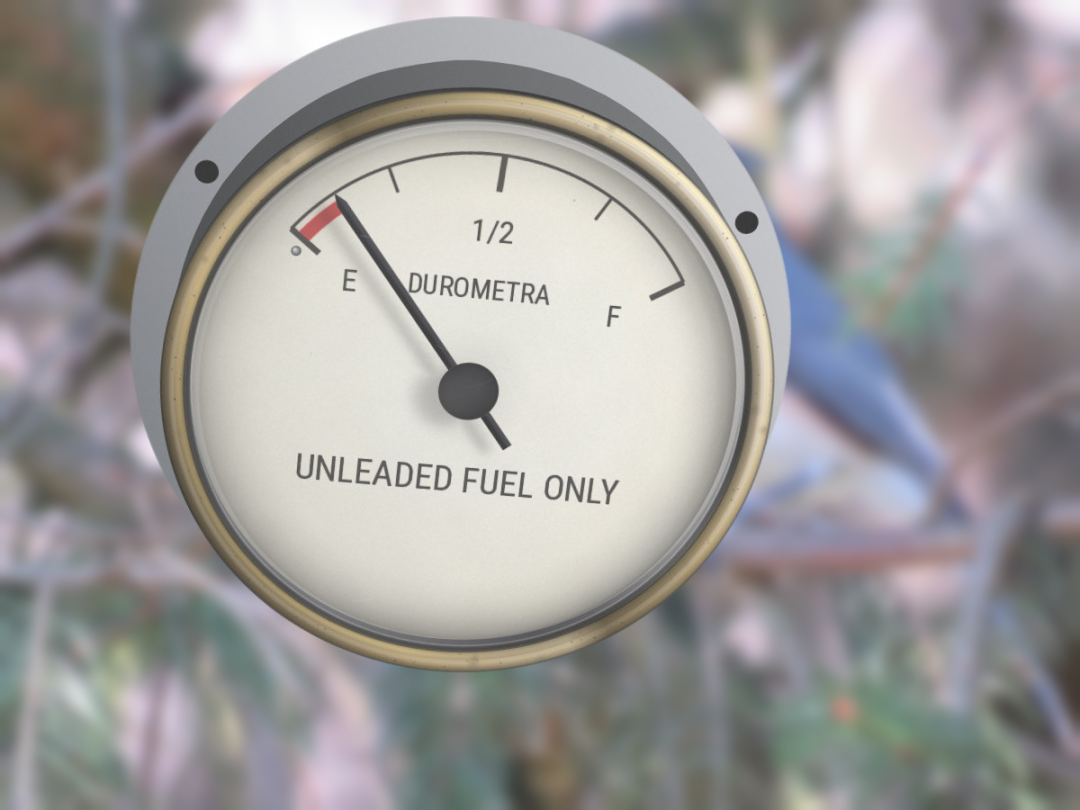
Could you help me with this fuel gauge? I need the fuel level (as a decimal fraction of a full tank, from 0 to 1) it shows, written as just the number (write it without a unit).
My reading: 0.125
